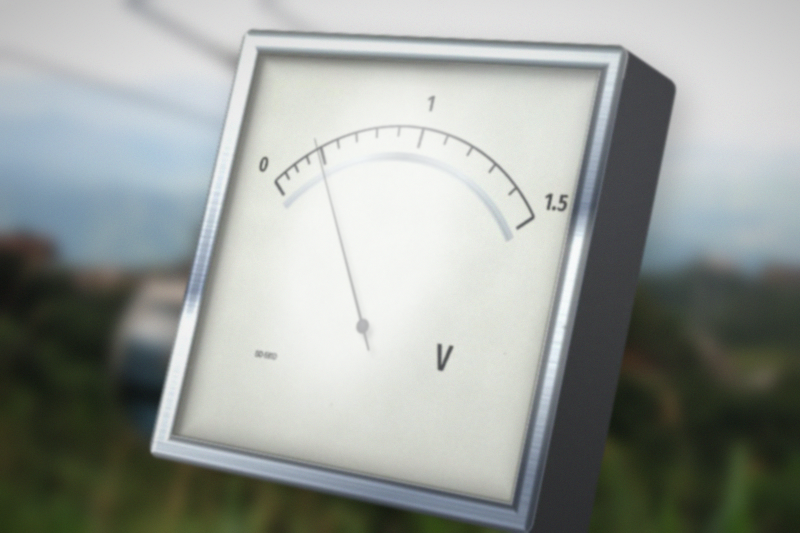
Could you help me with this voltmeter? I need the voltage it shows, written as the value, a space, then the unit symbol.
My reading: 0.5 V
